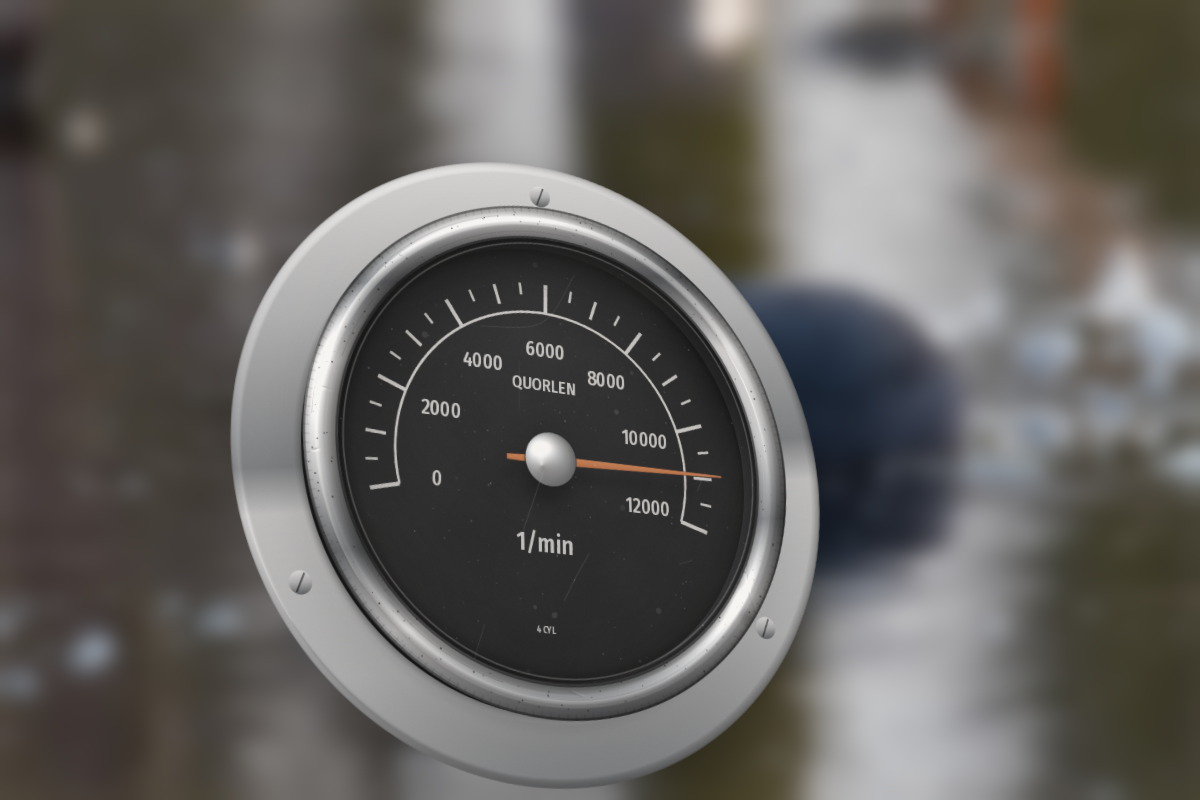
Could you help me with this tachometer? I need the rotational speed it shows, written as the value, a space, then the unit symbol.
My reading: 11000 rpm
